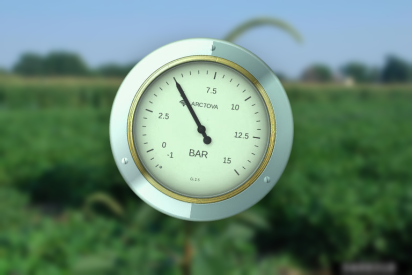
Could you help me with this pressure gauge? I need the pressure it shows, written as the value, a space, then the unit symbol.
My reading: 5 bar
